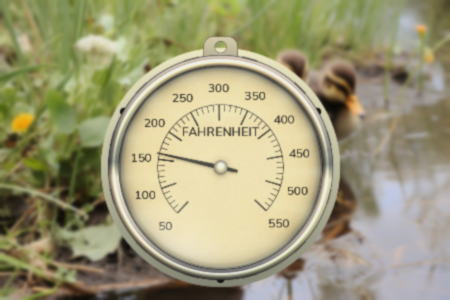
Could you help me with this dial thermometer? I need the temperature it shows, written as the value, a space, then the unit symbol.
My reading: 160 °F
